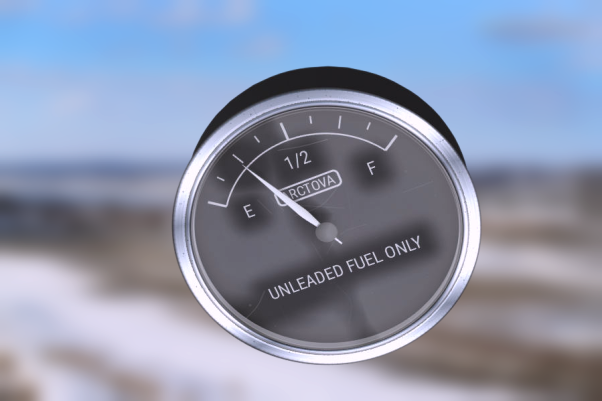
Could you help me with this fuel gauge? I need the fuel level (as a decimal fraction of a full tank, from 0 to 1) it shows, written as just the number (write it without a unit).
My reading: 0.25
